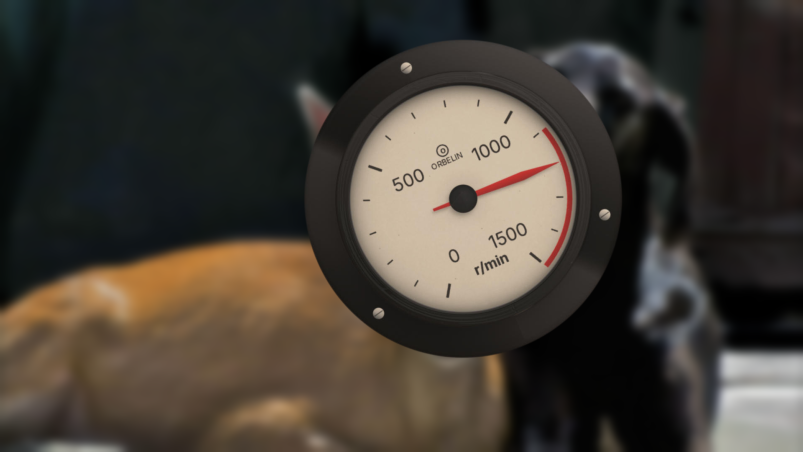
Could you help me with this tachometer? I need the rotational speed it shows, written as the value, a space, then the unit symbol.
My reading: 1200 rpm
